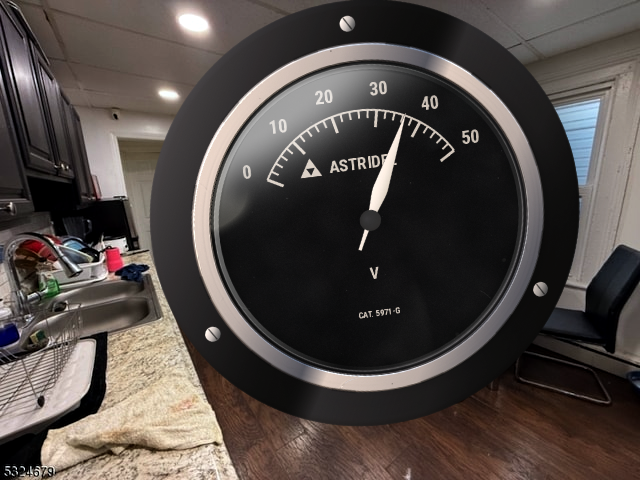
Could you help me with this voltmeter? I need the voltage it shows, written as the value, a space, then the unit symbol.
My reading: 36 V
